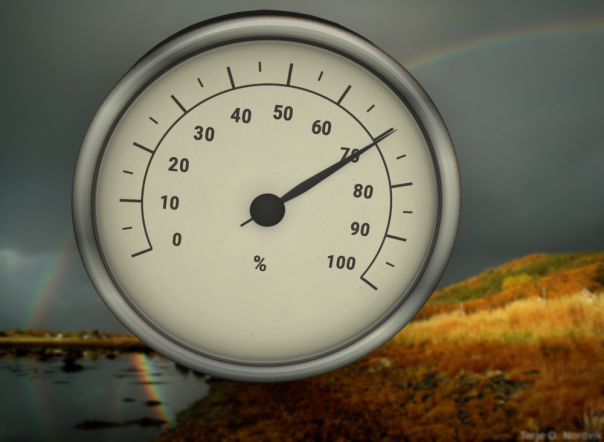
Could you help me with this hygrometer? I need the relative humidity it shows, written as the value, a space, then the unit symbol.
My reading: 70 %
